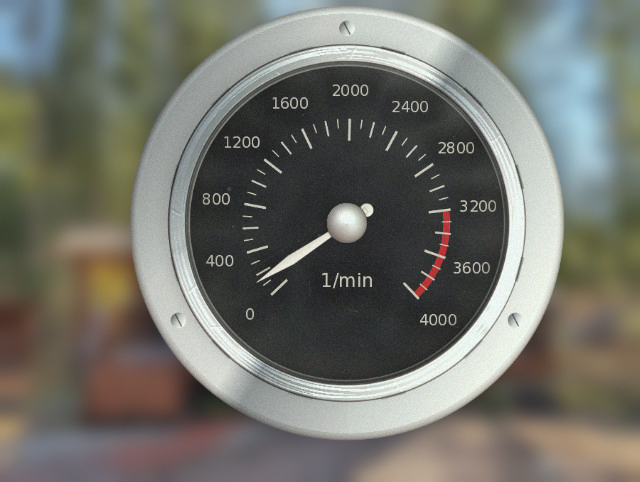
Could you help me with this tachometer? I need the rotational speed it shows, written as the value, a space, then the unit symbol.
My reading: 150 rpm
